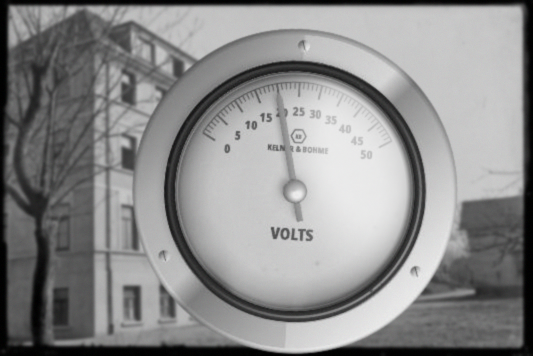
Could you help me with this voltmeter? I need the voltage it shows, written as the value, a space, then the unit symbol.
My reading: 20 V
